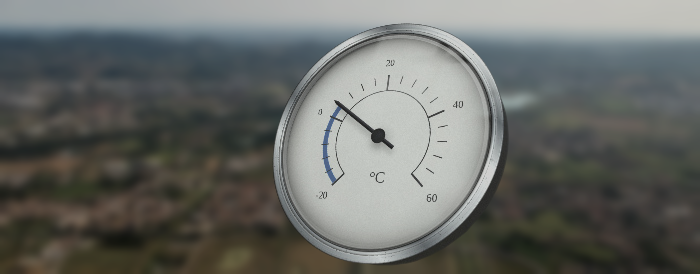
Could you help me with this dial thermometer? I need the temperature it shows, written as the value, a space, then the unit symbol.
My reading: 4 °C
